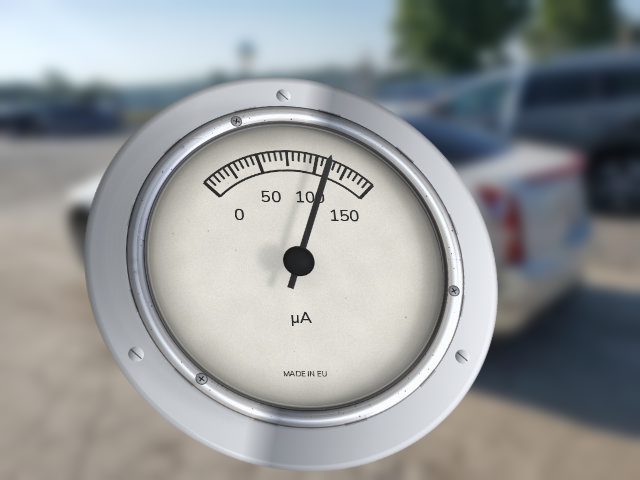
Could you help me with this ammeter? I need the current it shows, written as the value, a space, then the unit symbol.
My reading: 110 µA
